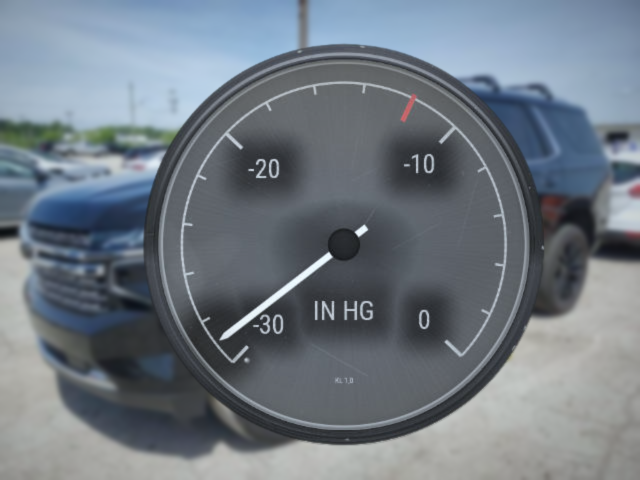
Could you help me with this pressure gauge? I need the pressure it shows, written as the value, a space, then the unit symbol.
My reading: -29 inHg
